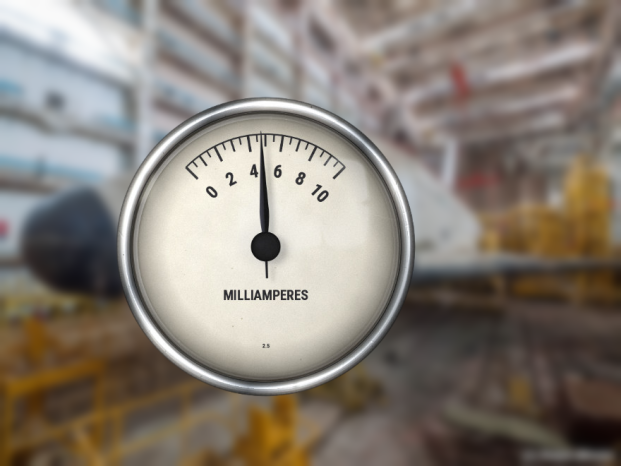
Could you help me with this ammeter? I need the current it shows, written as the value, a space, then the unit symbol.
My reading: 4.75 mA
